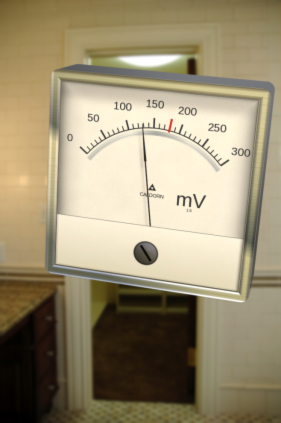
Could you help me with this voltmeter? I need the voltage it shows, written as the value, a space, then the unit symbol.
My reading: 130 mV
